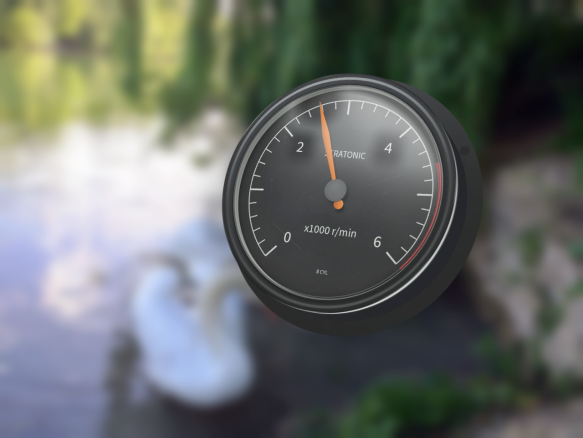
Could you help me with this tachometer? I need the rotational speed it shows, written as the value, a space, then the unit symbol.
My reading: 2600 rpm
